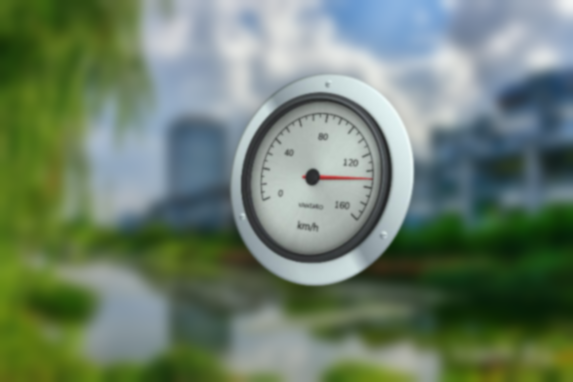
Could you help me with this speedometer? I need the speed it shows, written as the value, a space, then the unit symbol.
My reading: 135 km/h
